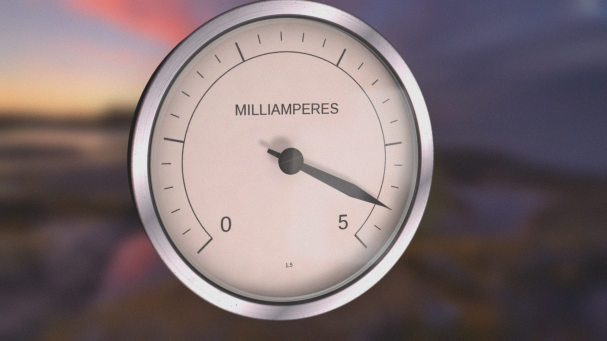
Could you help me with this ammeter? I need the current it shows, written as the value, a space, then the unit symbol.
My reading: 4.6 mA
